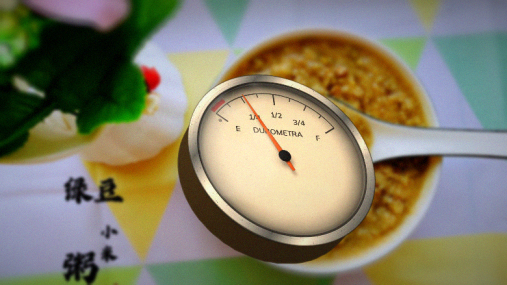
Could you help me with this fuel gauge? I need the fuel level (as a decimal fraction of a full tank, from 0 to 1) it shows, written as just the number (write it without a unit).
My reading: 0.25
